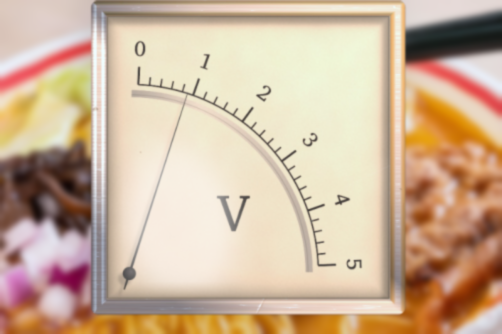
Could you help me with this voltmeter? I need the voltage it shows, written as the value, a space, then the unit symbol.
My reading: 0.9 V
